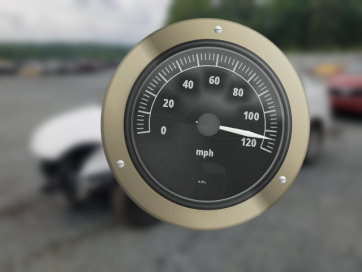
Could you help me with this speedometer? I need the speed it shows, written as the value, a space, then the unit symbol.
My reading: 114 mph
